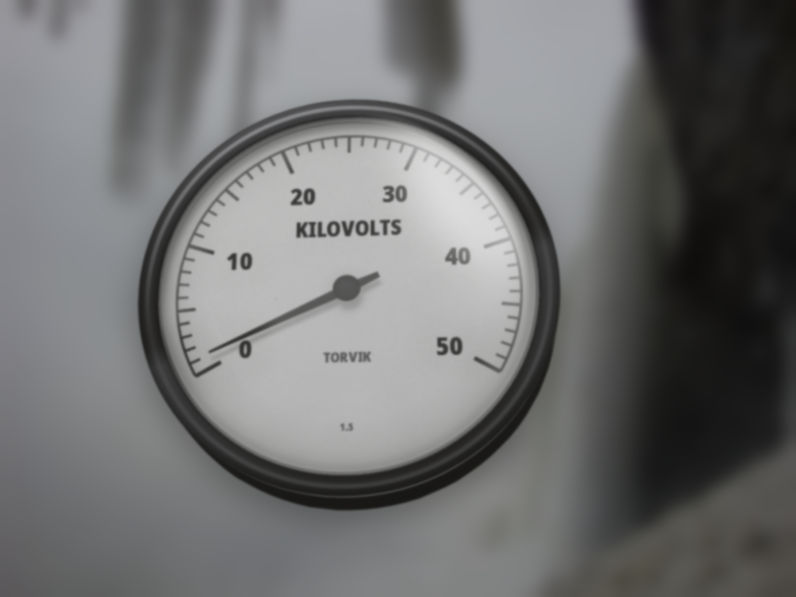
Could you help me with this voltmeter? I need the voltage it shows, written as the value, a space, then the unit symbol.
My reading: 1 kV
